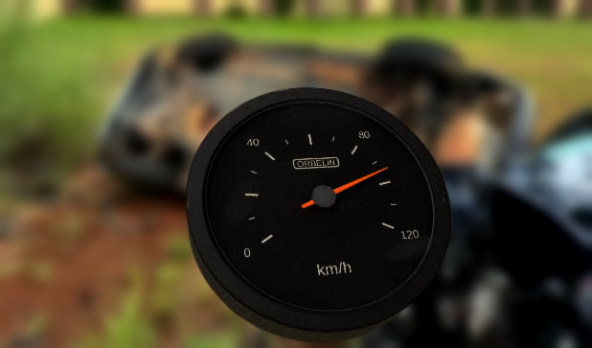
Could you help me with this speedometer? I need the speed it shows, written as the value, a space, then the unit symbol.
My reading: 95 km/h
